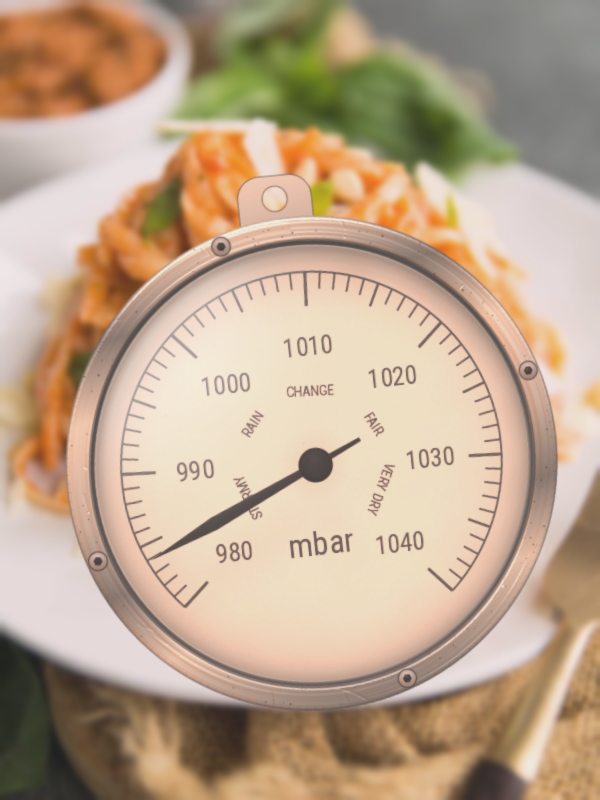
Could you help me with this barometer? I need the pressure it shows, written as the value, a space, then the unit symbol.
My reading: 984 mbar
